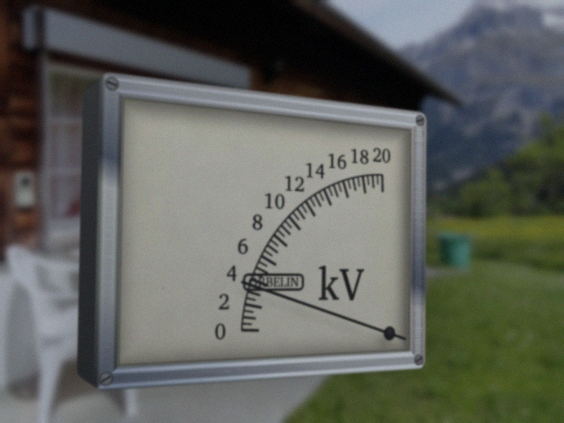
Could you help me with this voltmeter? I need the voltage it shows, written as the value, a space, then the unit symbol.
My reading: 3.5 kV
